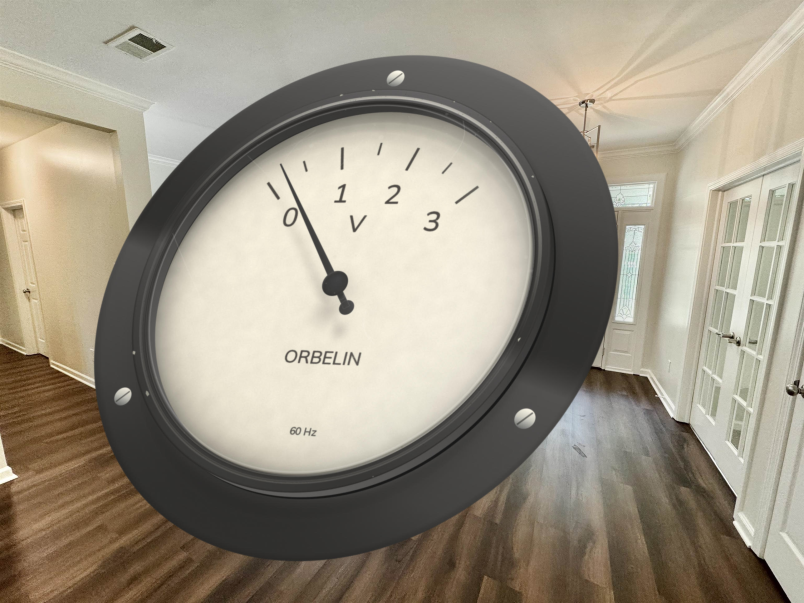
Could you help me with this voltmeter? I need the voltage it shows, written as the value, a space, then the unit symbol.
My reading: 0.25 V
